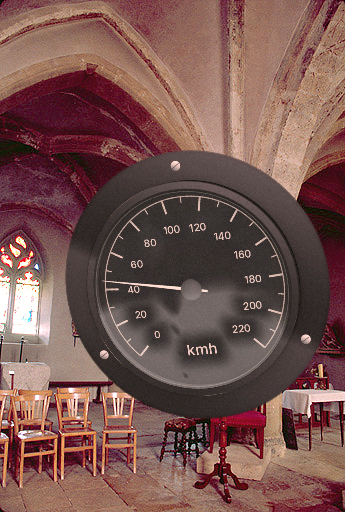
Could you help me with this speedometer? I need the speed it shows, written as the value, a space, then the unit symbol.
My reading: 45 km/h
